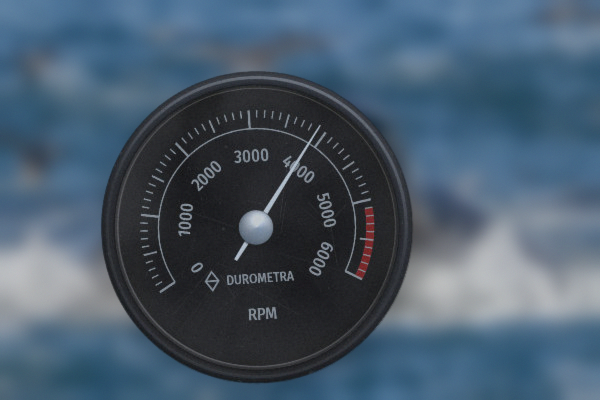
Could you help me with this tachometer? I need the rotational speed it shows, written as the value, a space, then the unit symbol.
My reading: 3900 rpm
